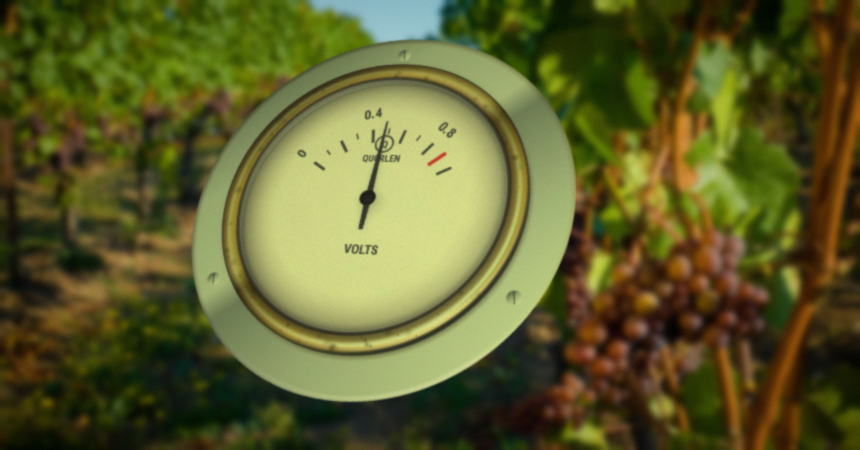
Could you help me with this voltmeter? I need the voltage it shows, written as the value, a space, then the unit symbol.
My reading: 0.5 V
